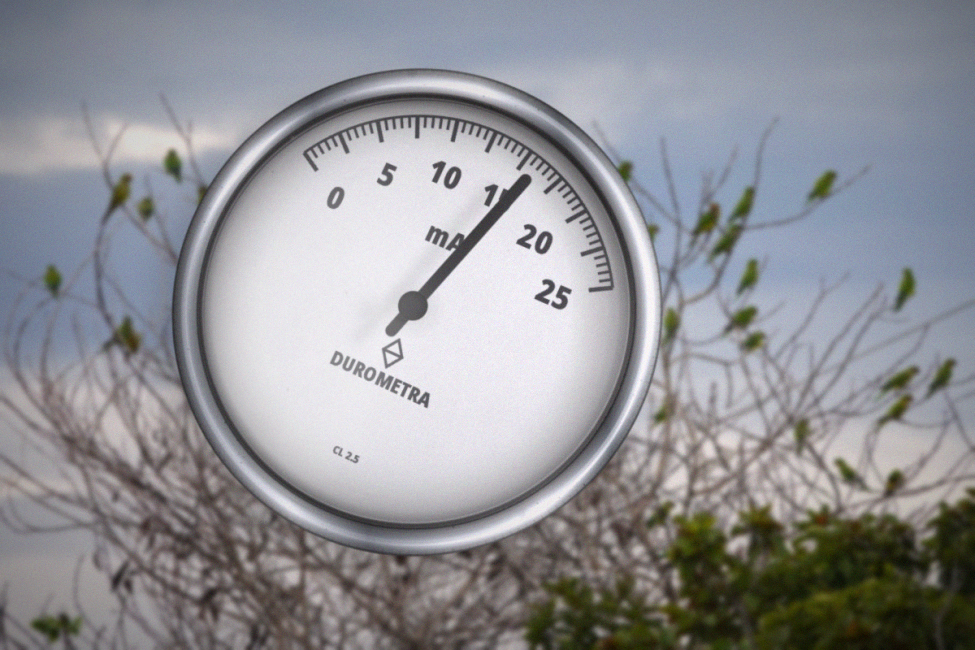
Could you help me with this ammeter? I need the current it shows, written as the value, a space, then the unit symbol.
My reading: 16 mA
